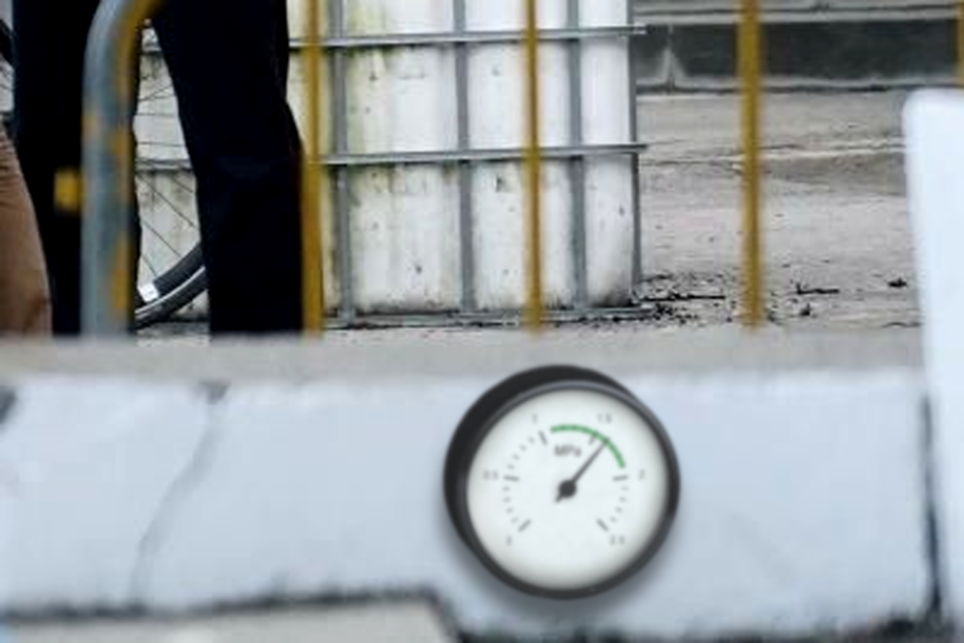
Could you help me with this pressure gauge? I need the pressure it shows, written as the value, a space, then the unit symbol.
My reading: 1.6 MPa
